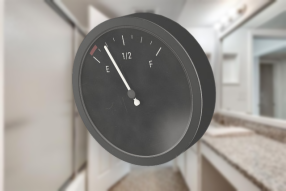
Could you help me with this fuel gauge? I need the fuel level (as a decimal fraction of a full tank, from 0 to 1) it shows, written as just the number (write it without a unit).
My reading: 0.25
